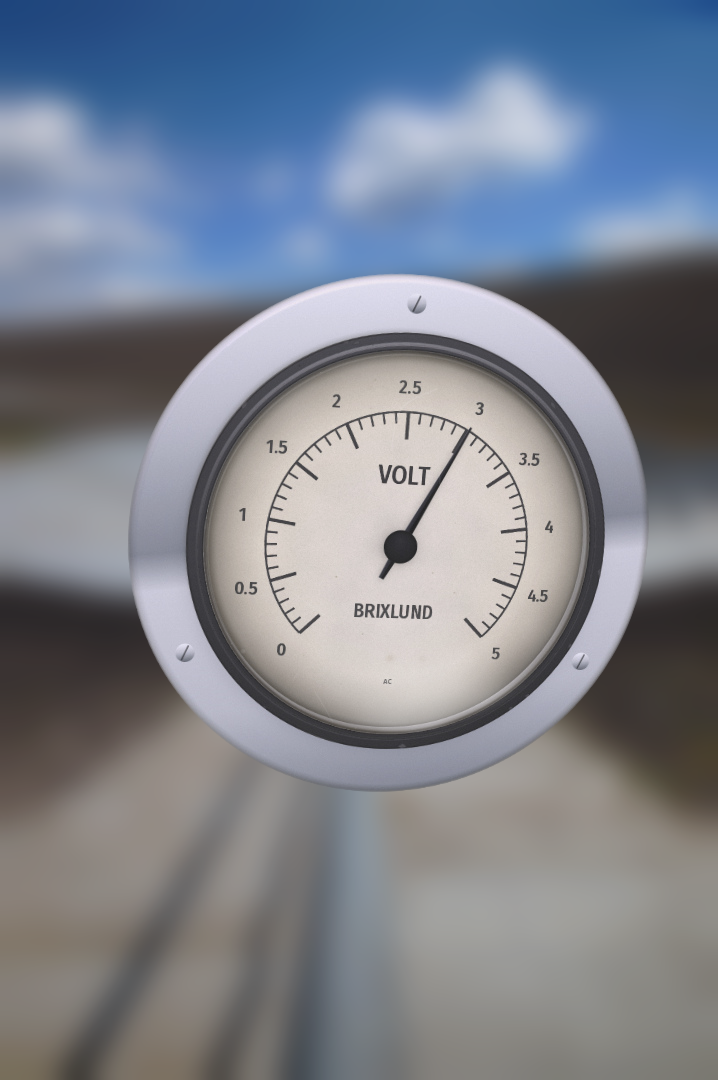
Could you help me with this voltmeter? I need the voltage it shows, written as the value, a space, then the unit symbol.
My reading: 3 V
